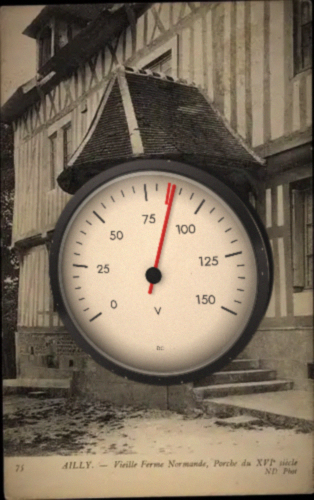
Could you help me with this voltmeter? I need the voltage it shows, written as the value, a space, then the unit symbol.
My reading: 87.5 V
